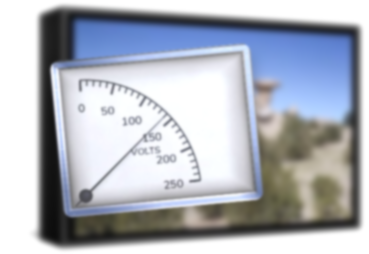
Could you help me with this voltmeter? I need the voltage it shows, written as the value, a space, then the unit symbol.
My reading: 140 V
